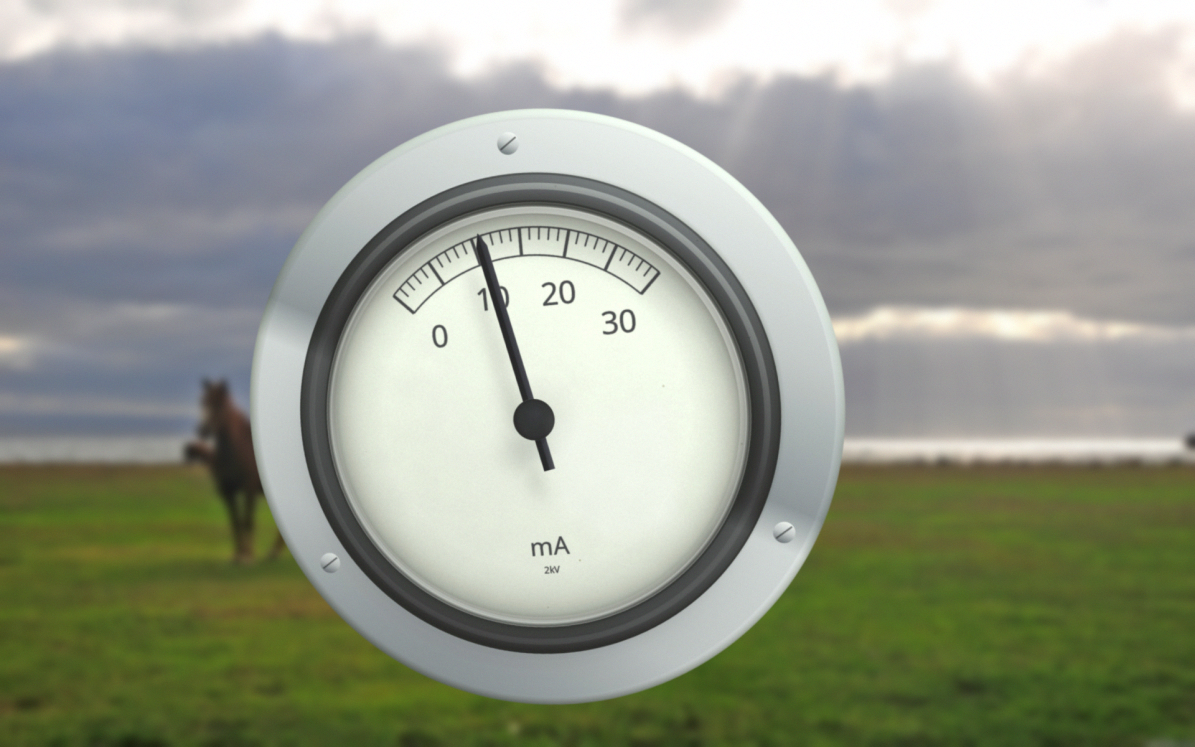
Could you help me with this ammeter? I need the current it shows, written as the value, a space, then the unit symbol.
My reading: 11 mA
